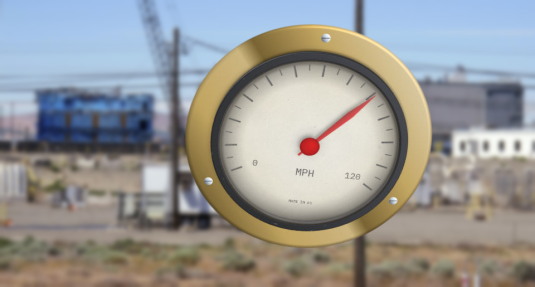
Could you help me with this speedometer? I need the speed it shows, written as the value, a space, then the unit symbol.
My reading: 80 mph
